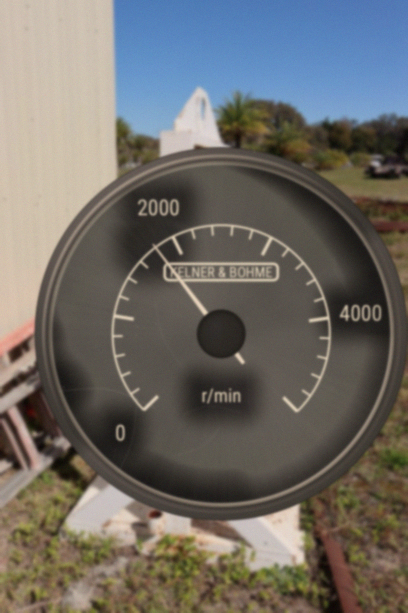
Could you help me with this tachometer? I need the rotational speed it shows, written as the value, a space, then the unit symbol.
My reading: 1800 rpm
